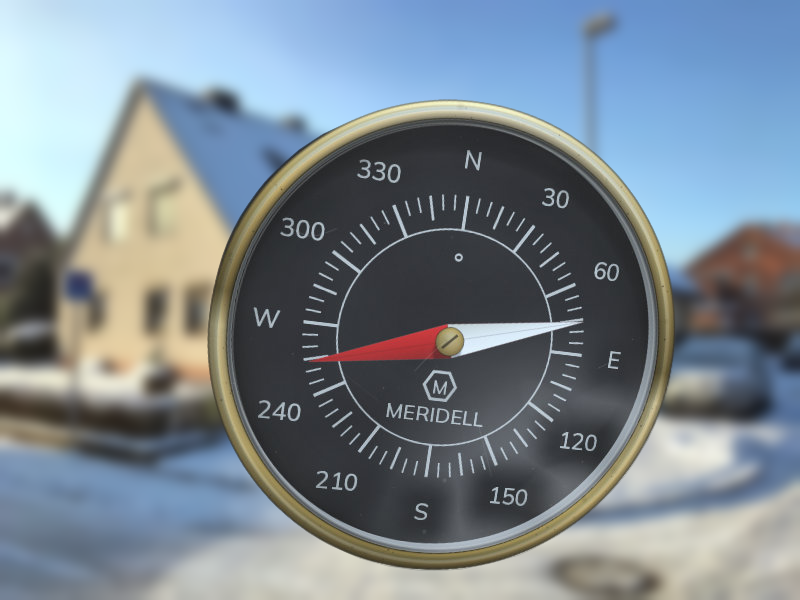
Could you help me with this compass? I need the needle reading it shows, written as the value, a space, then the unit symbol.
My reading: 255 °
